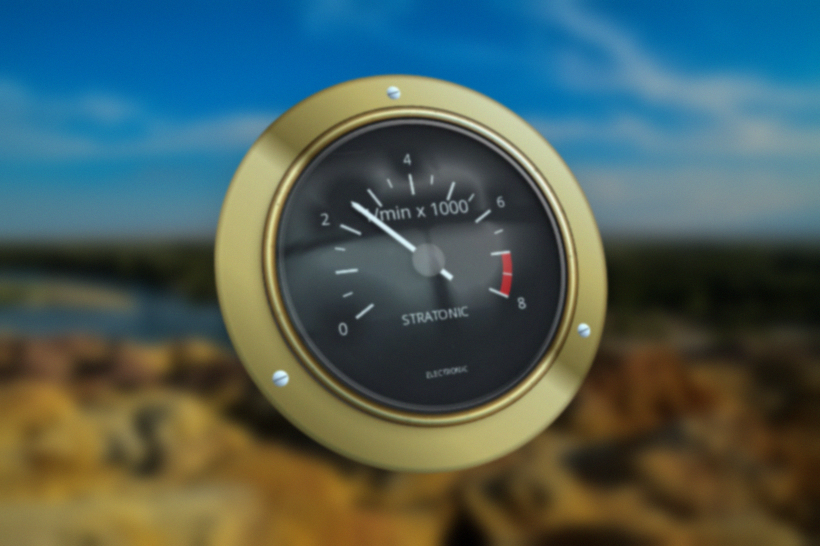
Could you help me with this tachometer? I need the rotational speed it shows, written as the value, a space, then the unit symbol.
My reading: 2500 rpm
